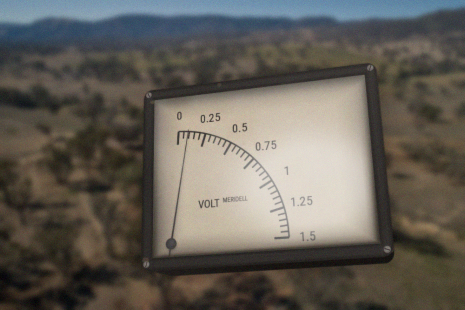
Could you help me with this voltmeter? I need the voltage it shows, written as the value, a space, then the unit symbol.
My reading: 0.1 V
